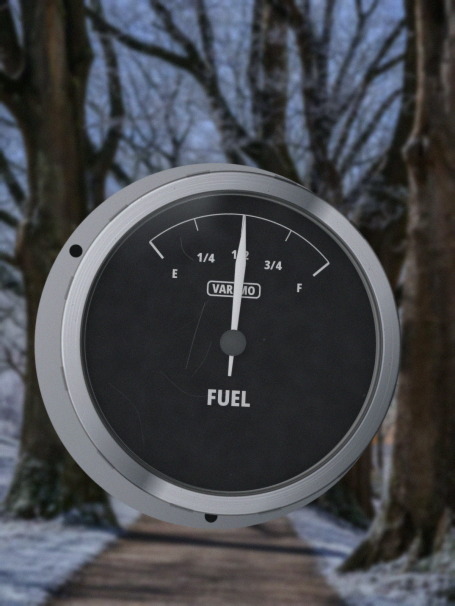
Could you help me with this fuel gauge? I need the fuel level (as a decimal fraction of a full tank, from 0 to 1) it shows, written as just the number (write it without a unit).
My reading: 0.5
